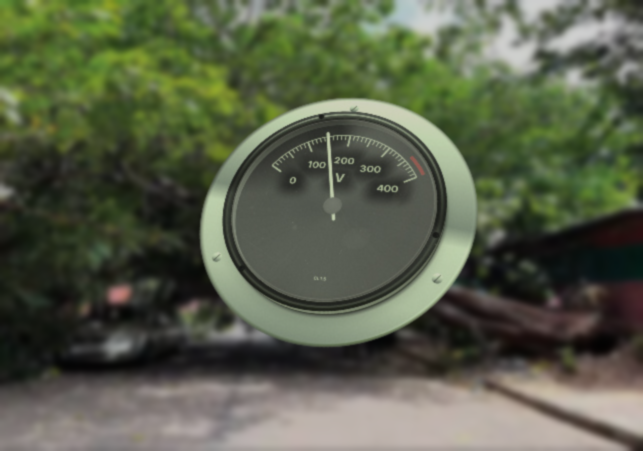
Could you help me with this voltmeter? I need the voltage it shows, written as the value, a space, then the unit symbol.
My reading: 150 V
